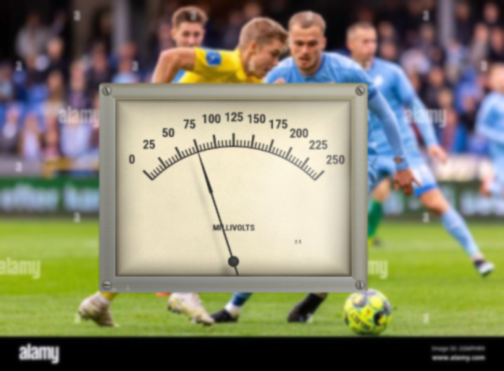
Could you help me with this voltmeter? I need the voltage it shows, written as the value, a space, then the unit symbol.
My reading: 75 mV
